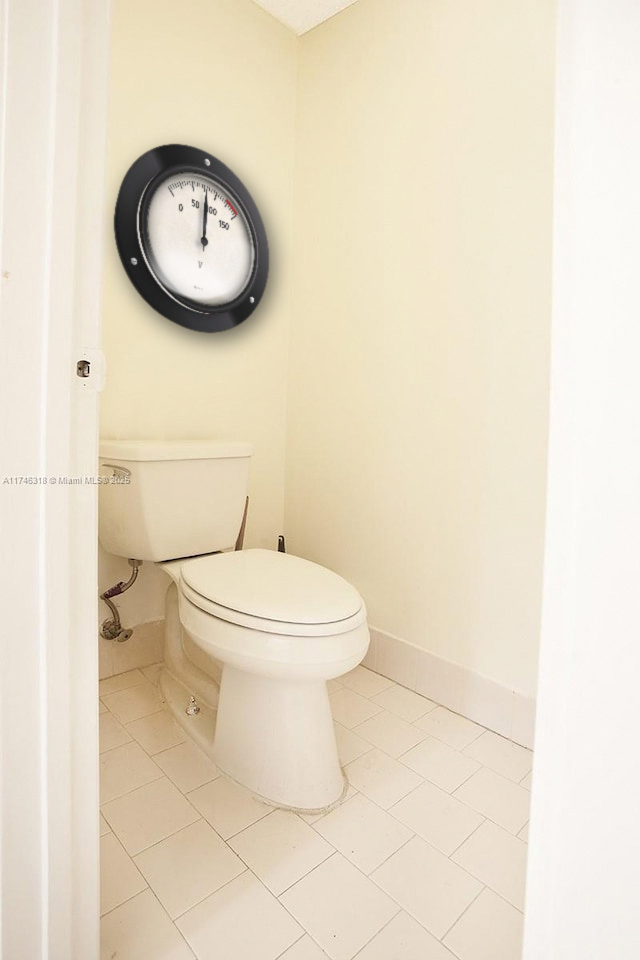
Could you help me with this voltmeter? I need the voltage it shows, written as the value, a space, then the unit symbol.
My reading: 75 V
